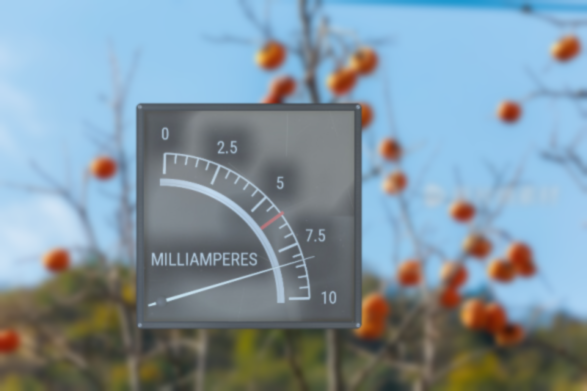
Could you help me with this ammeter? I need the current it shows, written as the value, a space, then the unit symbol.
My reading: 8.25 mA
